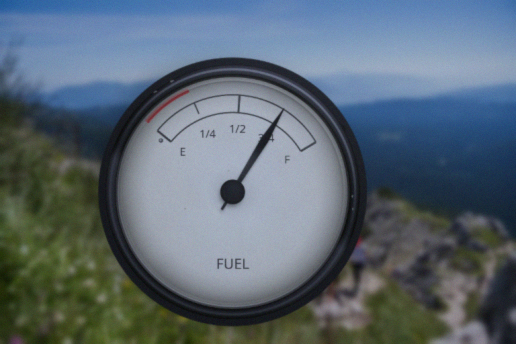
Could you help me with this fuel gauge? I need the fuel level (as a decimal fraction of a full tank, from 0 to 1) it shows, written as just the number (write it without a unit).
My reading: 0.75
